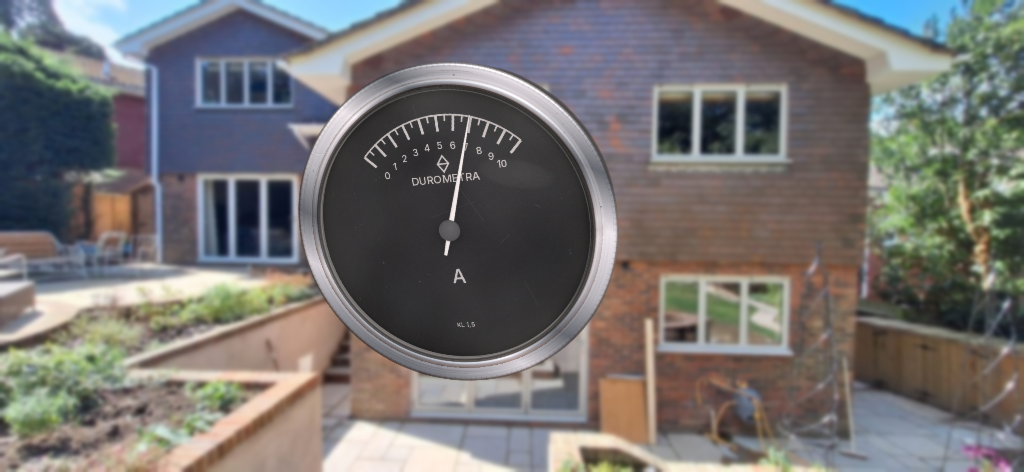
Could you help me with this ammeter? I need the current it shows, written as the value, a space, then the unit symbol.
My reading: 7 A
